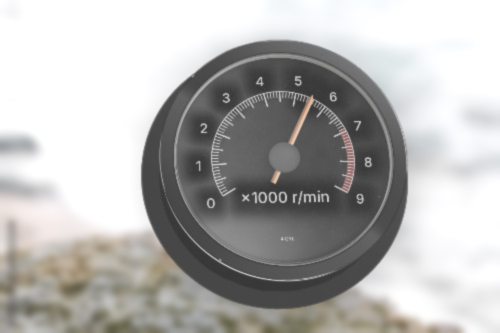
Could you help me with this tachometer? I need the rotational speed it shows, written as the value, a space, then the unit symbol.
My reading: 5500 rpm
